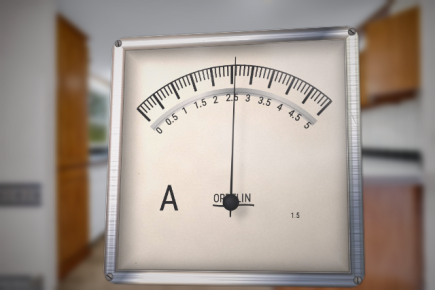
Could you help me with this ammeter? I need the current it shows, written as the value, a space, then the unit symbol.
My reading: 2.6 A
